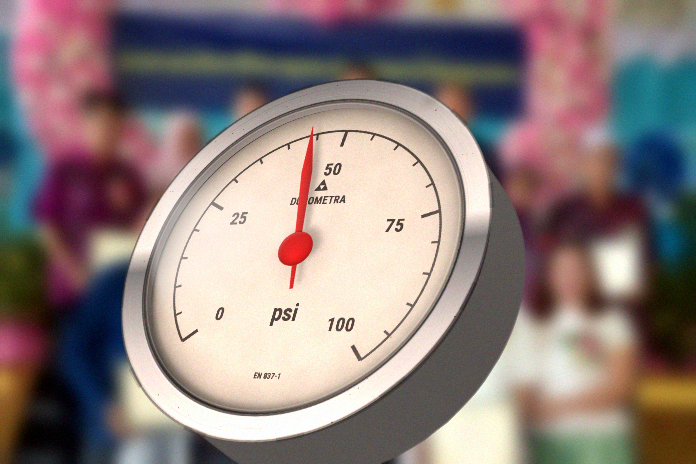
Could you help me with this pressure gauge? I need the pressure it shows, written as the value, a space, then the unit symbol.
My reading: 45 psi
